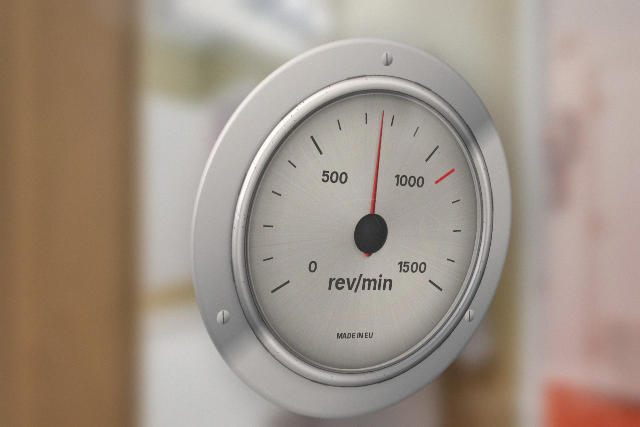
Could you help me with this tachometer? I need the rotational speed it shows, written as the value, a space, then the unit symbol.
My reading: 750 rpm
